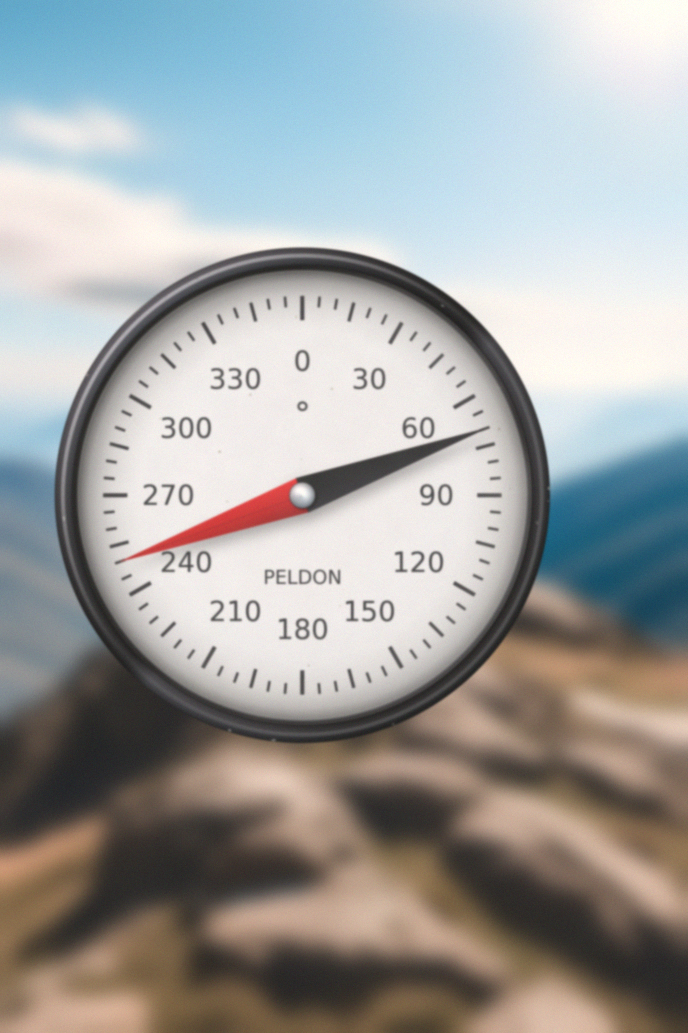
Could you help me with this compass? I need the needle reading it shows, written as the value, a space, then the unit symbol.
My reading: 250 °
